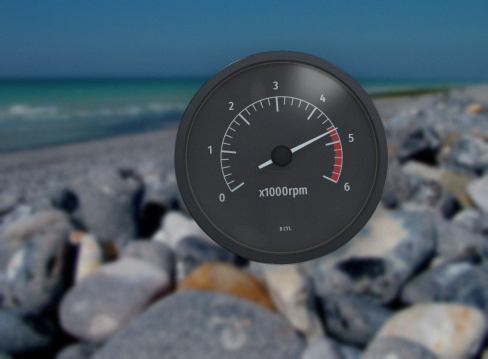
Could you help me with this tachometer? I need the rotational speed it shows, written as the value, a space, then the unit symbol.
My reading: 4700 rpm
